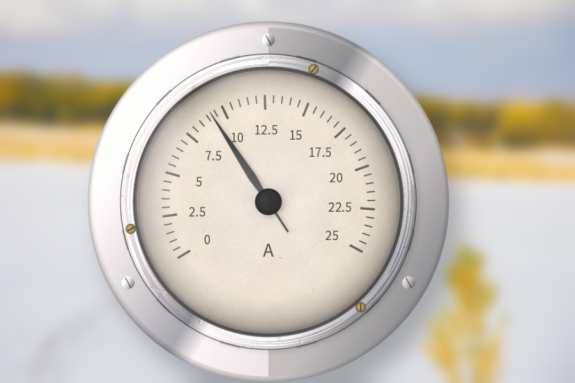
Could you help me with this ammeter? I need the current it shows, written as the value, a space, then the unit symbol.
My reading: 9.25 A
